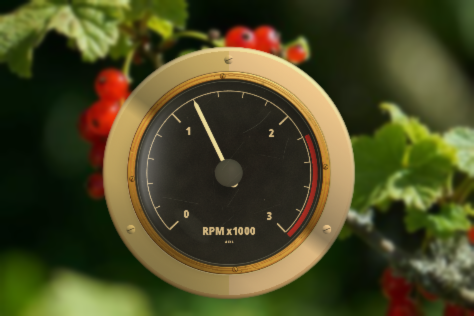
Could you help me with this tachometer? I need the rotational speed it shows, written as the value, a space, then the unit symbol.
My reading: 1200 rpm
